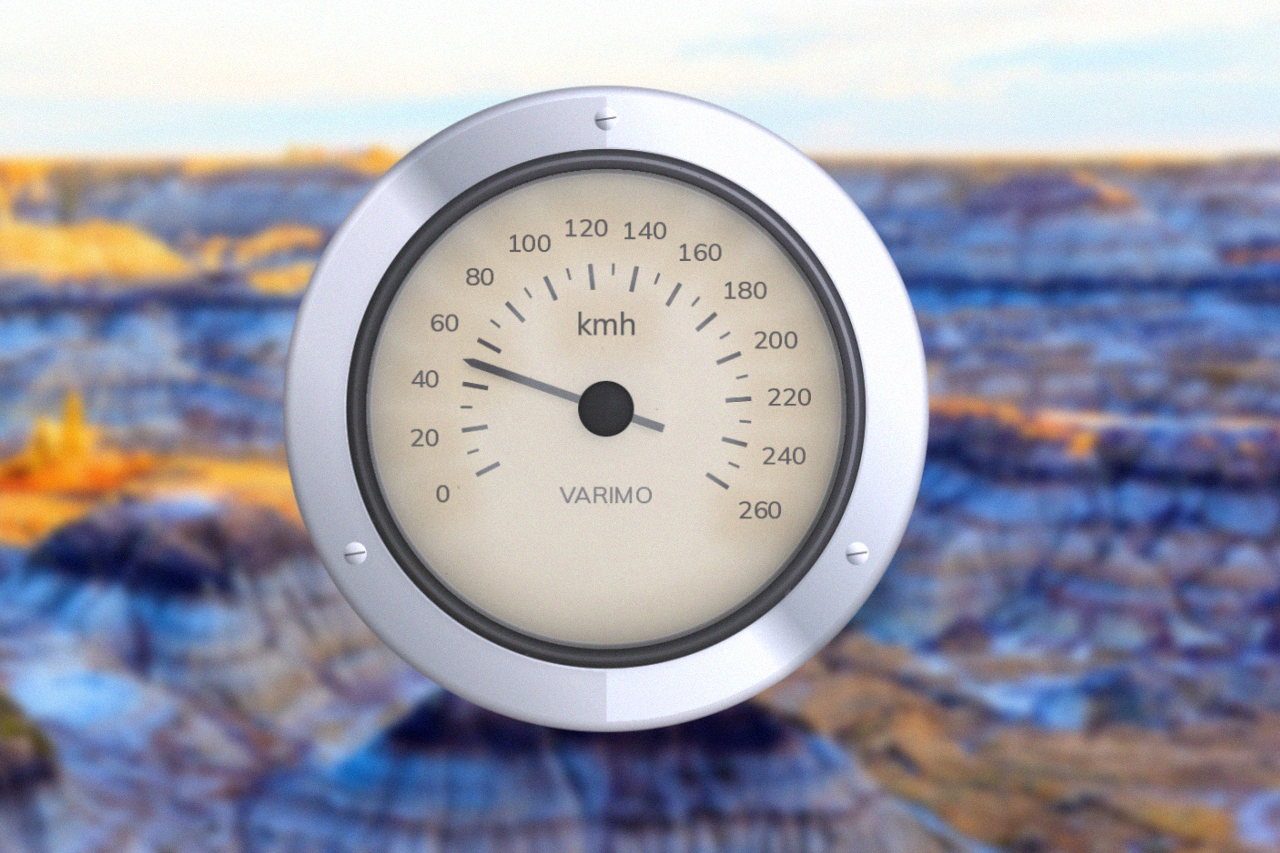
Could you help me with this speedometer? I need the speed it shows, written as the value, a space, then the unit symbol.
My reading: 50 km/h
